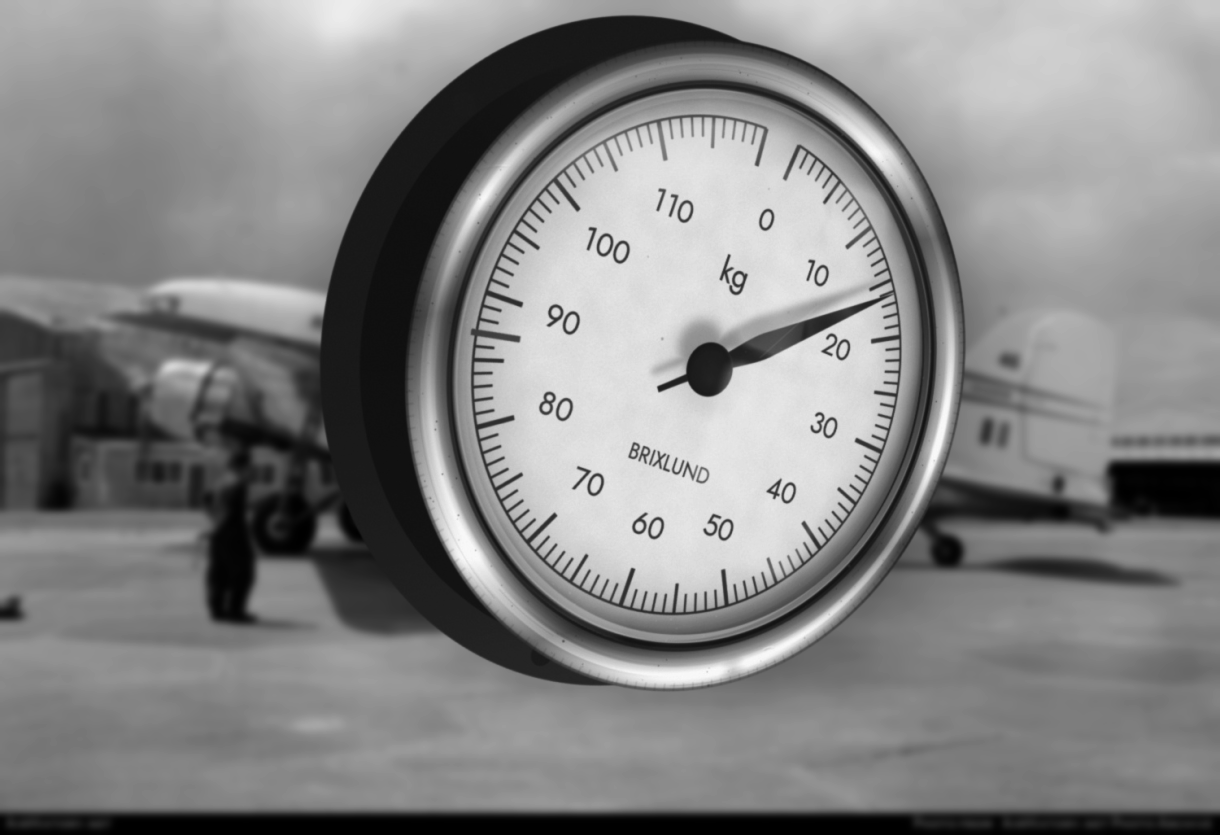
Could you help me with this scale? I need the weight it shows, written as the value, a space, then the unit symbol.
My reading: 16 kg
